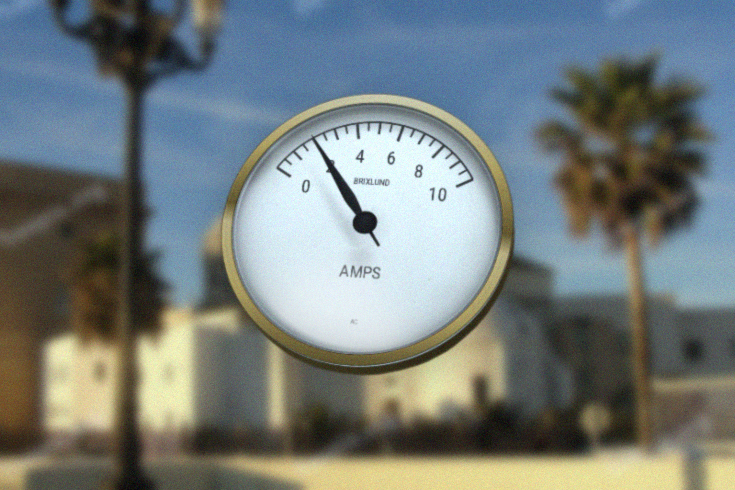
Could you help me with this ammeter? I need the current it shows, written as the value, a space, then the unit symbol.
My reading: 2 A
